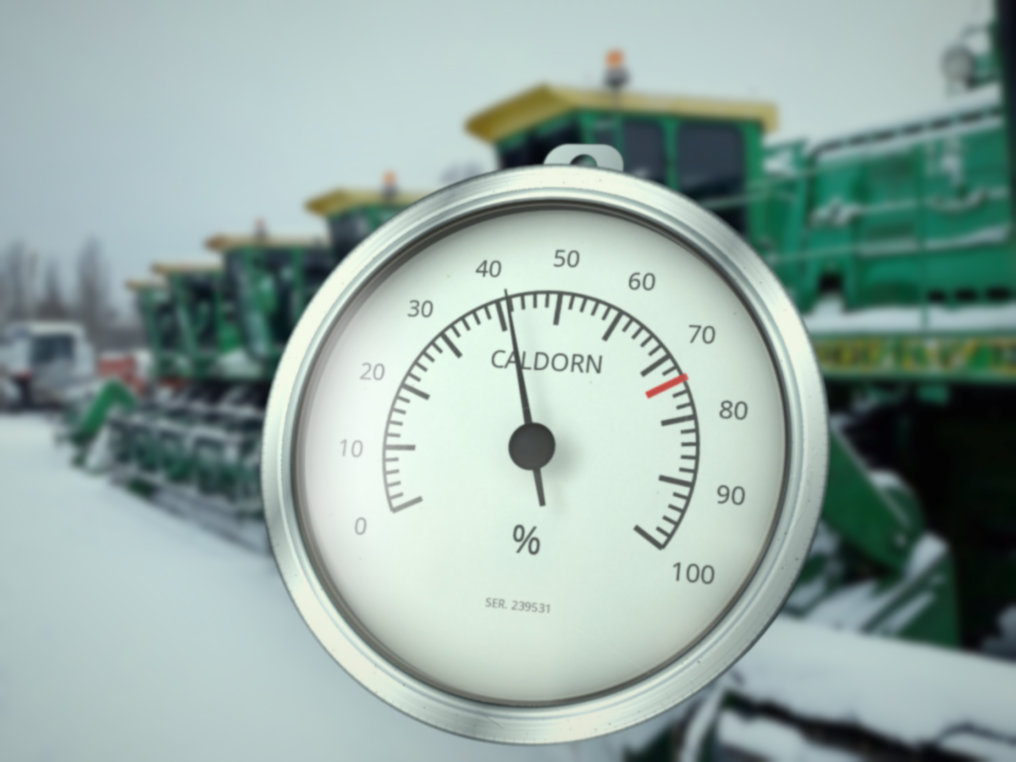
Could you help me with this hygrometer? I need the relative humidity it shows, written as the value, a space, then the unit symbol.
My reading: 42 %
